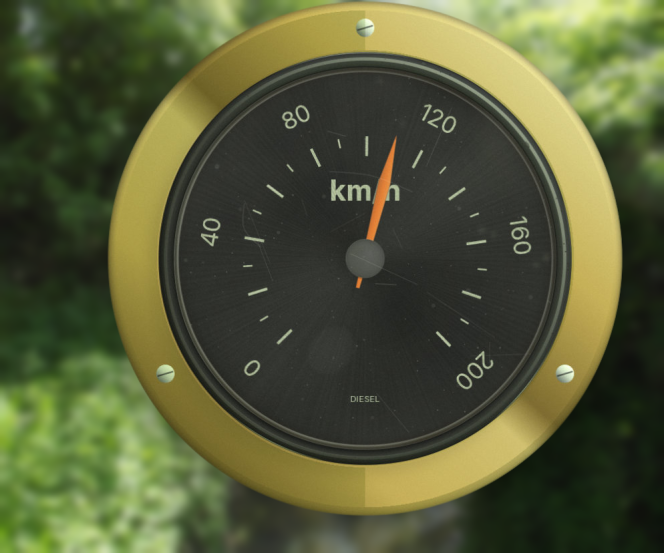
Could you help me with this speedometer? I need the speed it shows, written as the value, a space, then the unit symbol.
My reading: 110 km/h
